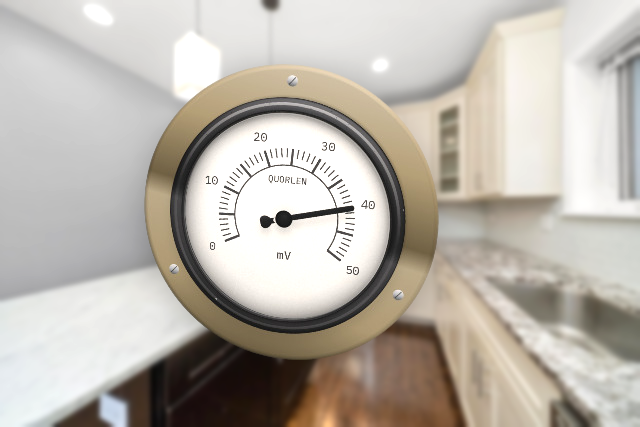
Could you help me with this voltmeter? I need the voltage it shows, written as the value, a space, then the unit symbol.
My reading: 40 mV
